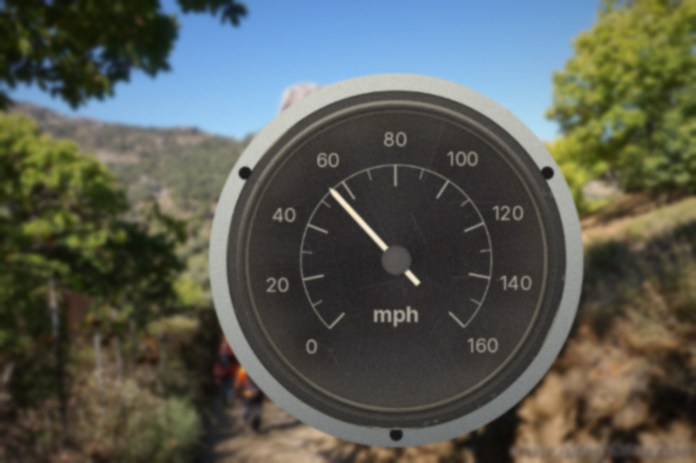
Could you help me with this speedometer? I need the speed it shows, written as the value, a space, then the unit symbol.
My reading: 55 mph
